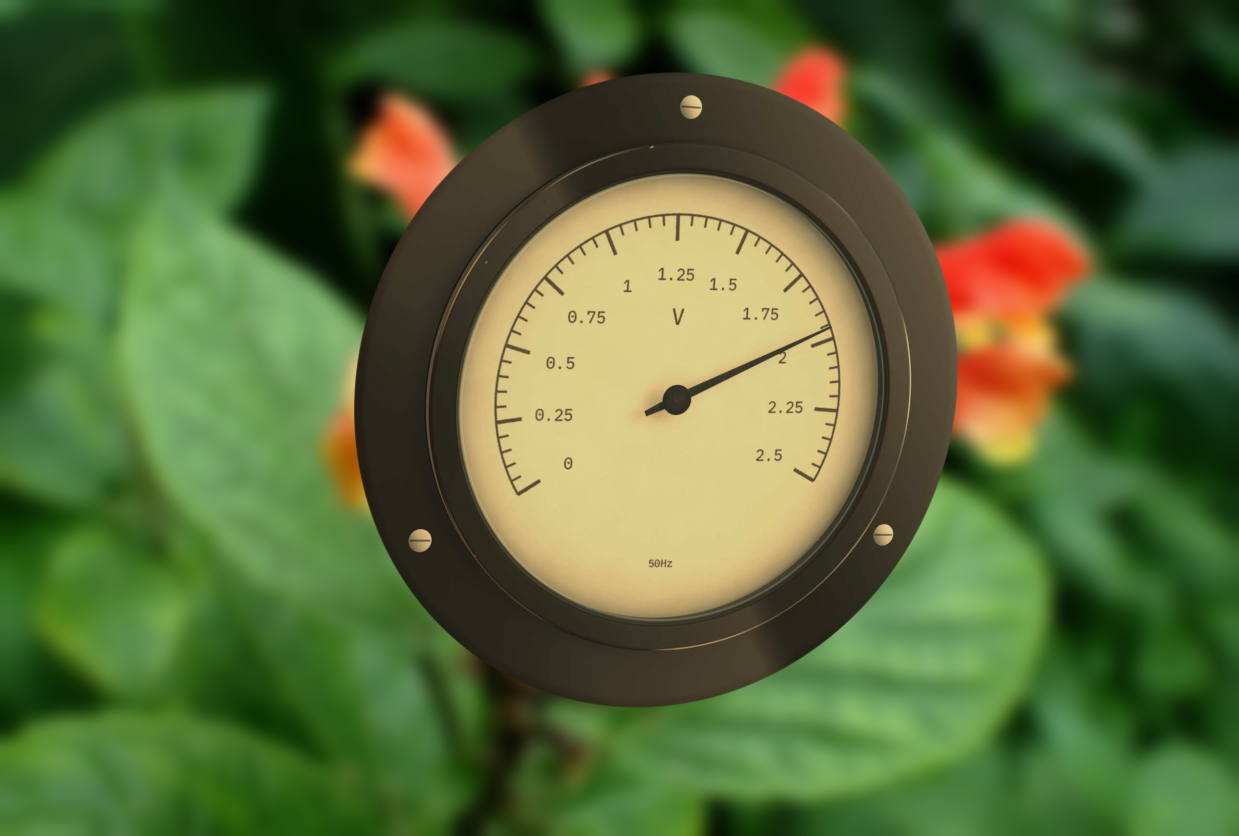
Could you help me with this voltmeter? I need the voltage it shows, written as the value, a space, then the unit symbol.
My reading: 1.95 V
